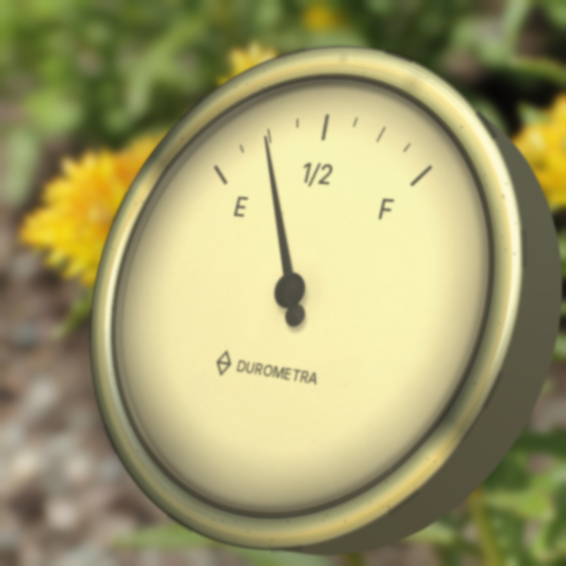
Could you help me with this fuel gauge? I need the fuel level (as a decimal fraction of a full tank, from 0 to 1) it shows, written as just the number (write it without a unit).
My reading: 0.25
